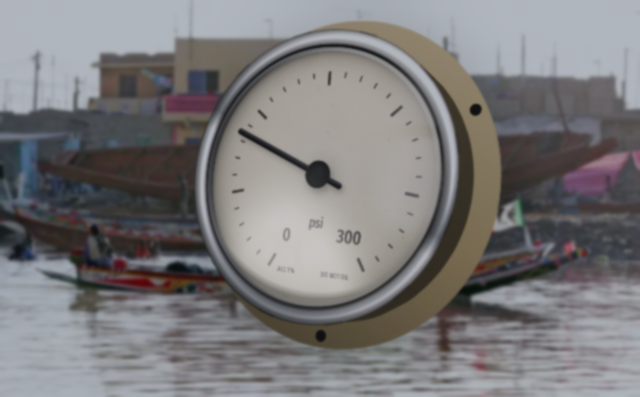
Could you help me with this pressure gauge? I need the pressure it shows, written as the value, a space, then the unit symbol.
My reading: 85 psi
